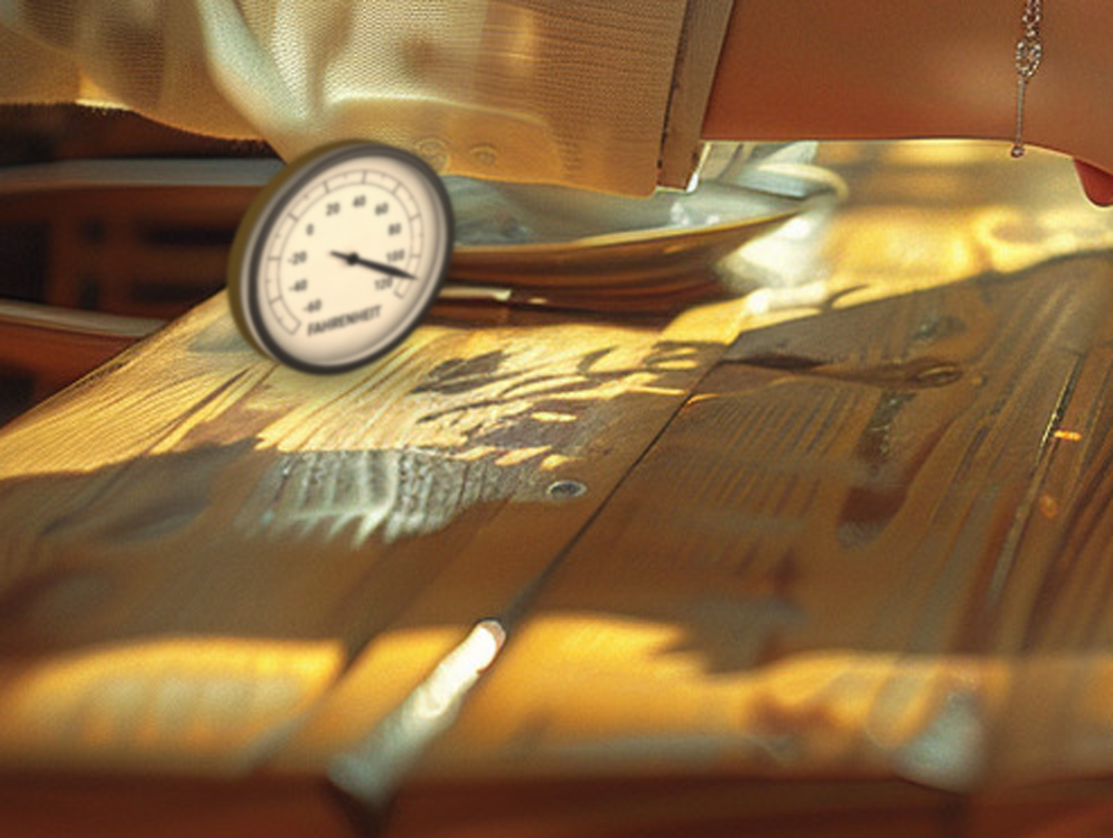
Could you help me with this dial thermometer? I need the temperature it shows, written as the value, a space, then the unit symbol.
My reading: 110 °F
